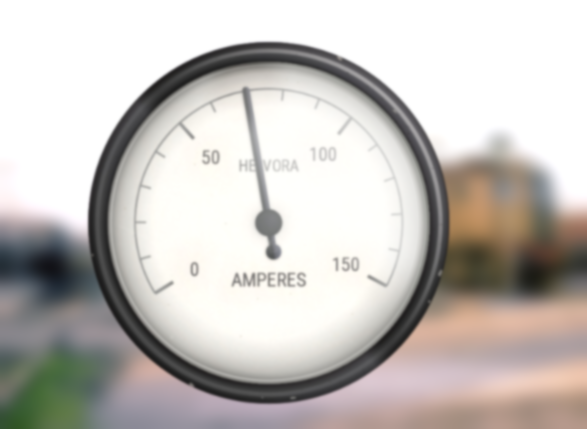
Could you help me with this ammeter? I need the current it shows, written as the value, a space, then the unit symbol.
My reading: 70 A
